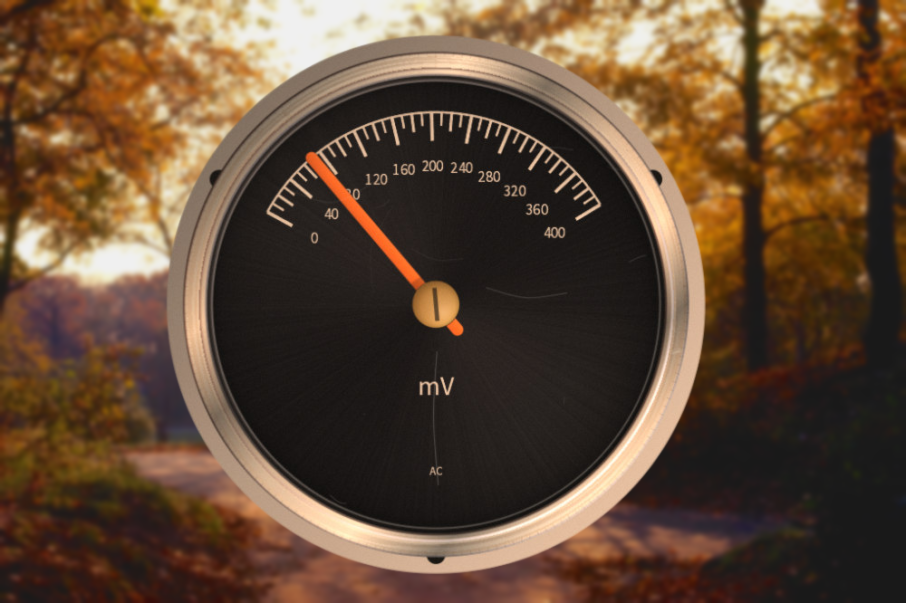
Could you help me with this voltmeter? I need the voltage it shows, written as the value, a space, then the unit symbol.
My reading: 70 mV
